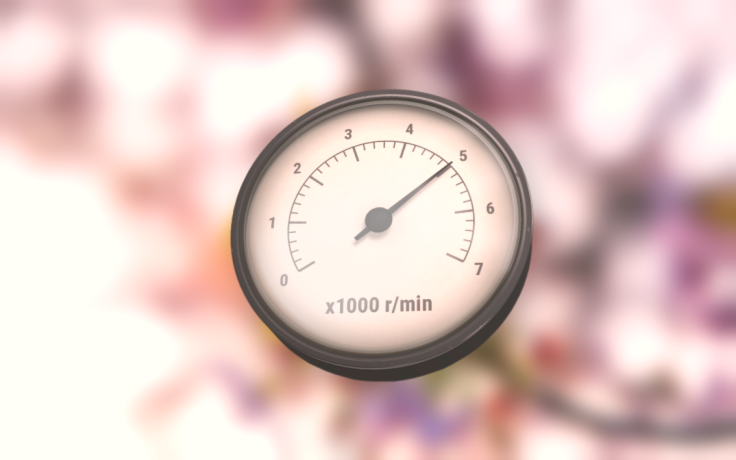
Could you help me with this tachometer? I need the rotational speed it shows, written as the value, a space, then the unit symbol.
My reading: 5000 rpm
